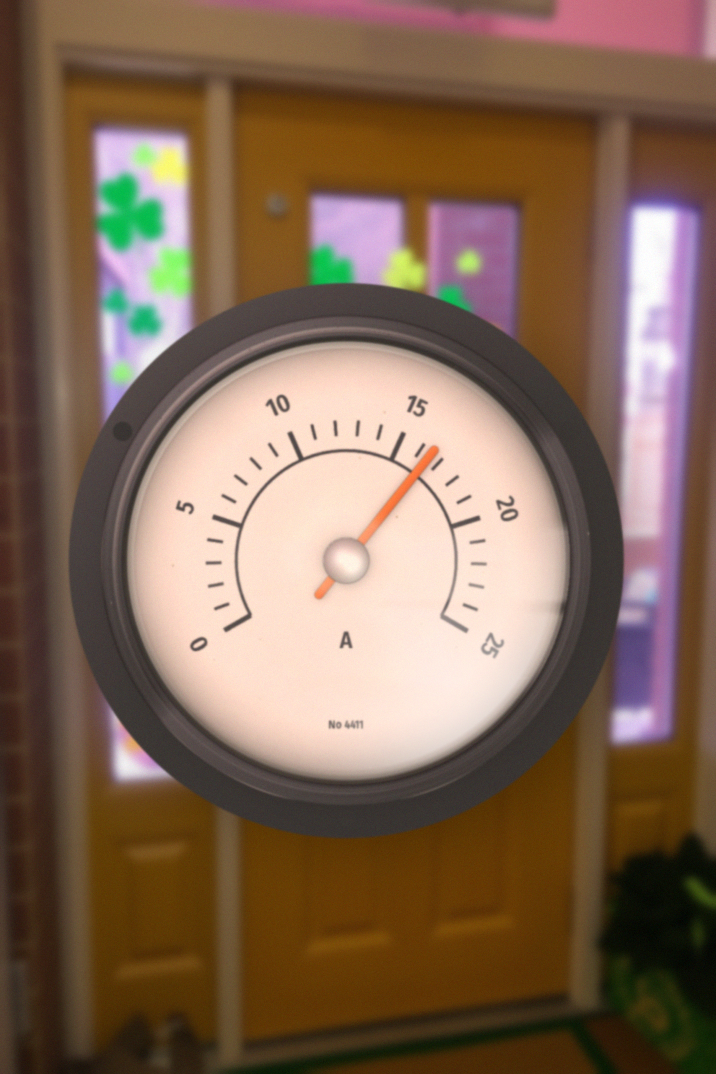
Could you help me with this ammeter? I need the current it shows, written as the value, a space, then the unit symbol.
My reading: 16.5 A
